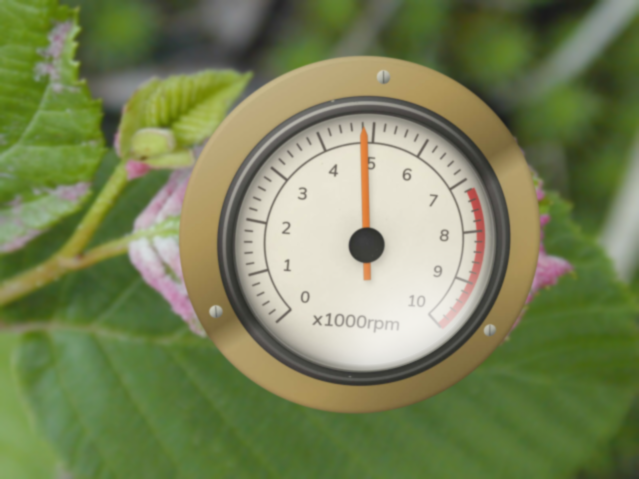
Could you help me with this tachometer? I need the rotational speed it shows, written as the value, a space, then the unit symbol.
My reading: 4800 rpm
